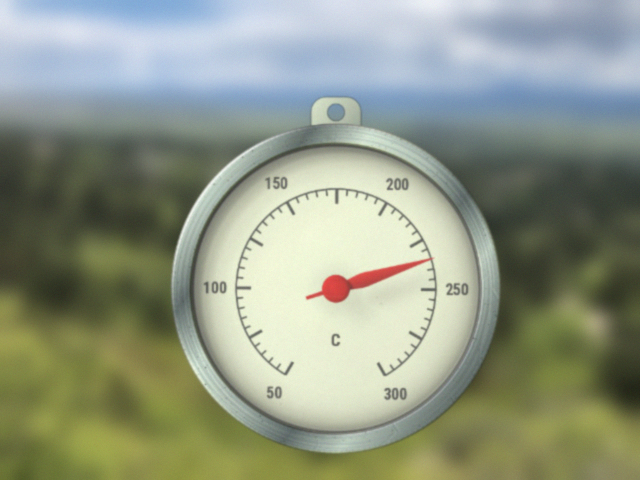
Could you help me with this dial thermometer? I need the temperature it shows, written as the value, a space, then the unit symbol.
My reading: 235 °C
